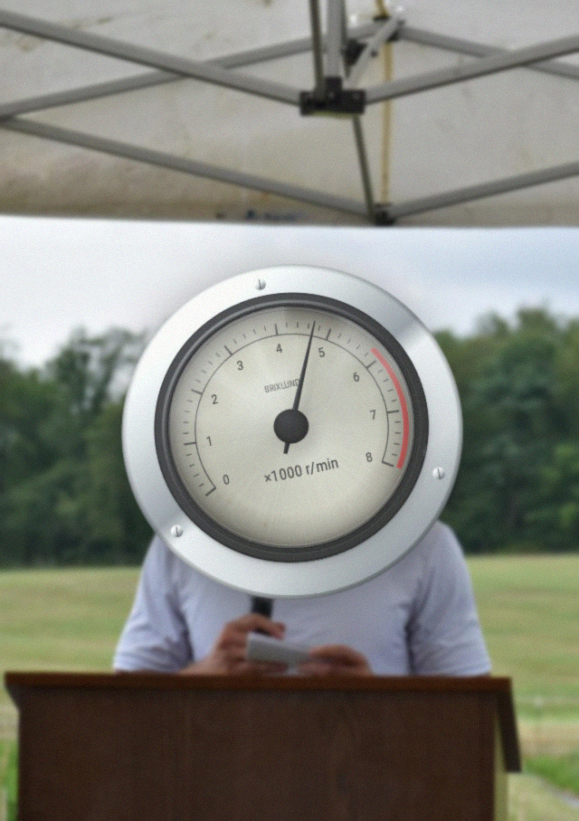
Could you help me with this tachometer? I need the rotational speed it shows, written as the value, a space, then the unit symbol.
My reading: 4700 rpm
